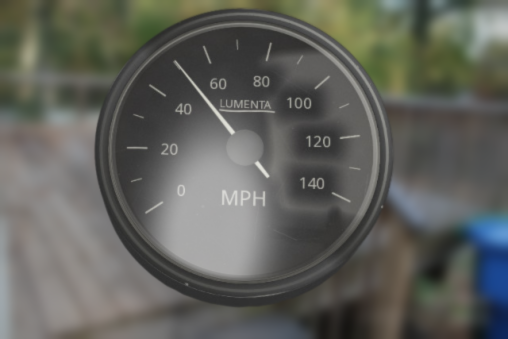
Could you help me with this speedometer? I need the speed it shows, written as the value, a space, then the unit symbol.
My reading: 50 mph
